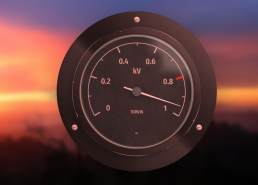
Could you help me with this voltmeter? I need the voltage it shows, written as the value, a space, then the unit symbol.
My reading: 0.95 kV
